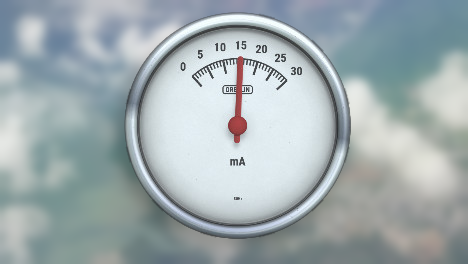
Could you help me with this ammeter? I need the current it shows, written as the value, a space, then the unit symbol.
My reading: 15 mA
